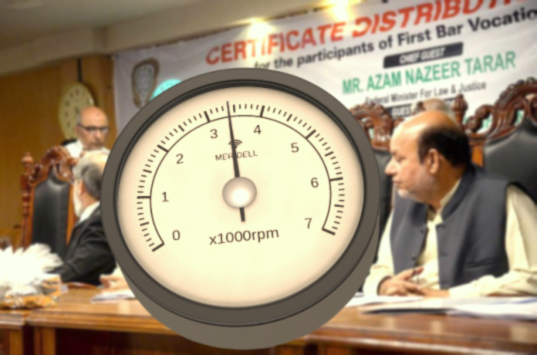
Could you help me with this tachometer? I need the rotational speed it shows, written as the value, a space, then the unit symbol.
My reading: 3400 rpm
